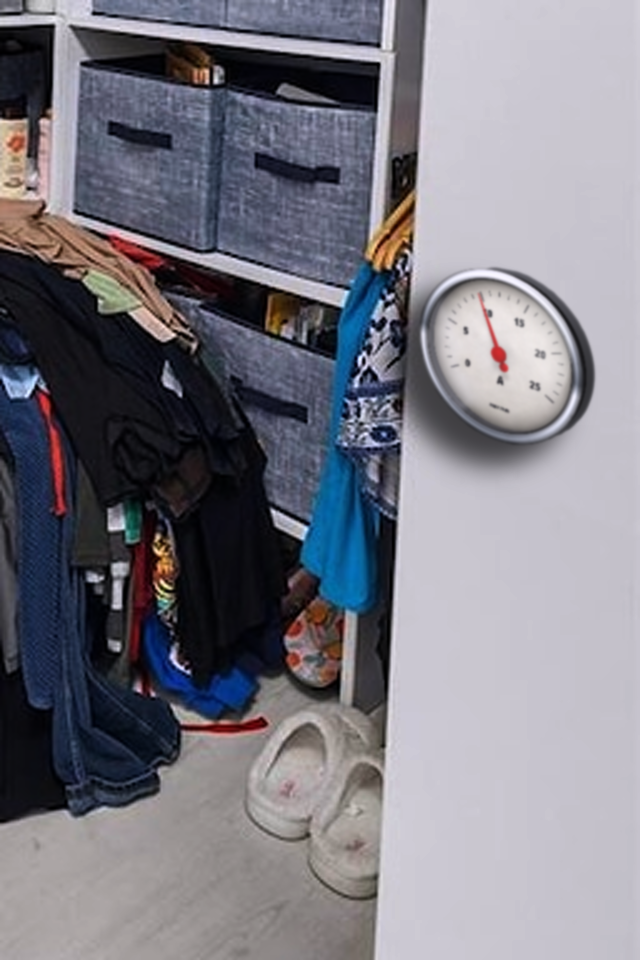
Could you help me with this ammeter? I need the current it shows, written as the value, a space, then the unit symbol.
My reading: 10 A
